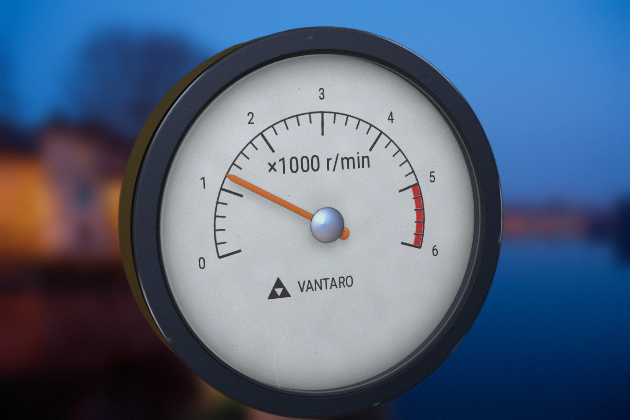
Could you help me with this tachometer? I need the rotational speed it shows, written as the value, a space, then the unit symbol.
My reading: 1200 rpm
